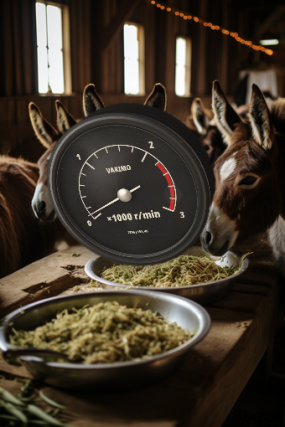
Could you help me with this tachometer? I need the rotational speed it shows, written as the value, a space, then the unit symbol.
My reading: 100 rpm
